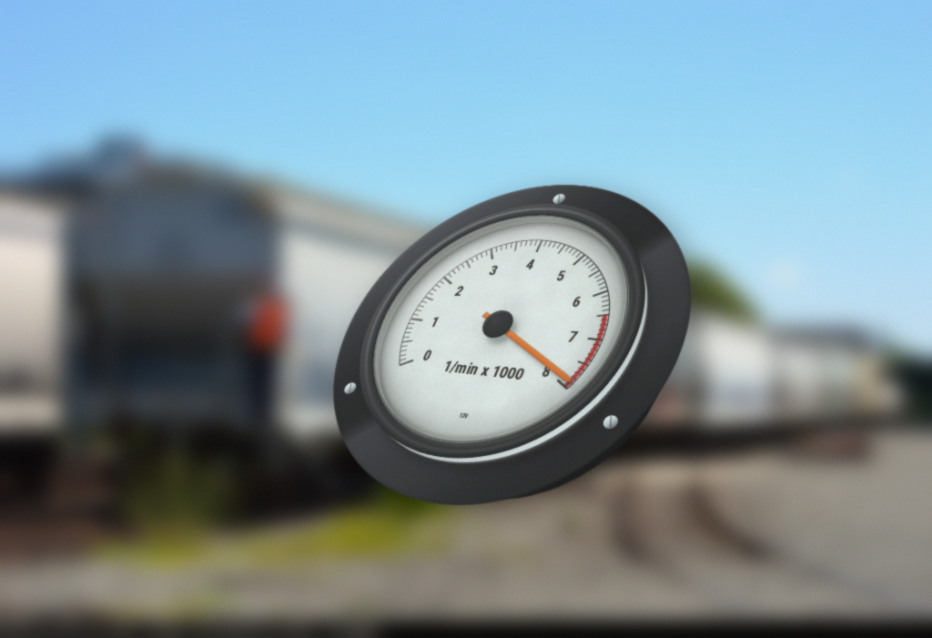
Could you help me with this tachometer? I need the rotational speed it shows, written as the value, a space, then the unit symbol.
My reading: 7900 rpm
